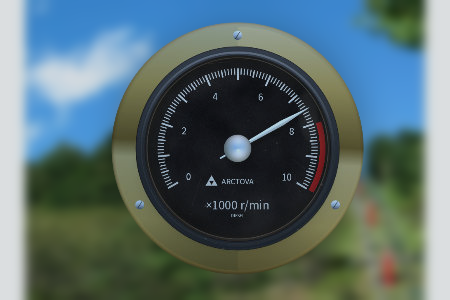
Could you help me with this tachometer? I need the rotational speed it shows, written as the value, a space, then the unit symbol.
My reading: 7500 rpm
